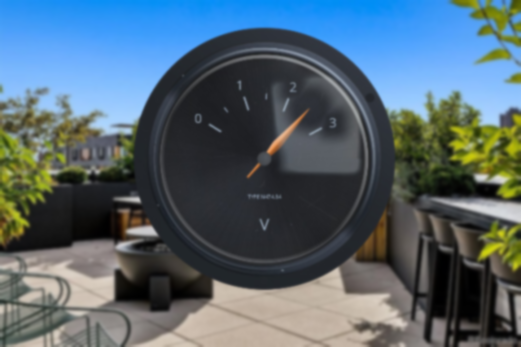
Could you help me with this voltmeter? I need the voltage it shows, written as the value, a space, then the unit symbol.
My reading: 2.5 V
